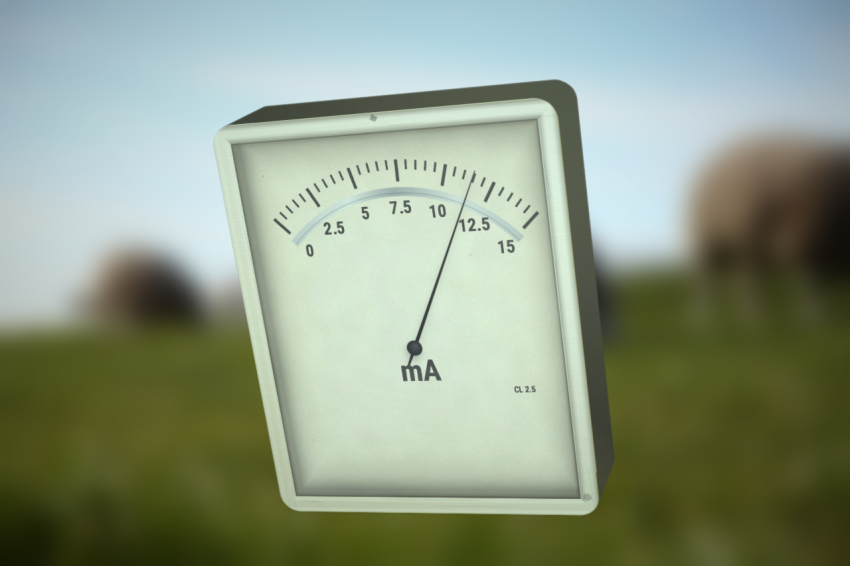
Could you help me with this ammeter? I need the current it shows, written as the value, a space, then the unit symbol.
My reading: 11.5 mA
